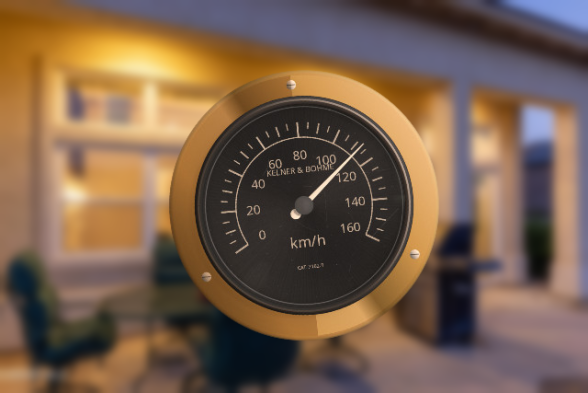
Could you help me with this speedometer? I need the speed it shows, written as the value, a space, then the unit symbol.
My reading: 112.5 km/h
